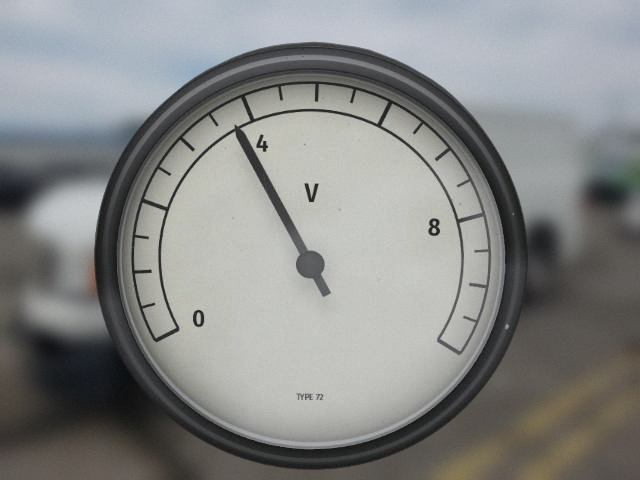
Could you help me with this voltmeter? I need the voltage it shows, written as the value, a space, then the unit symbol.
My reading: 3.75 V
